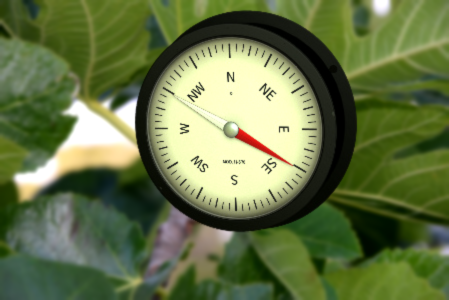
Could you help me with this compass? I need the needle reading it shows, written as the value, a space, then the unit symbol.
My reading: 120 °
